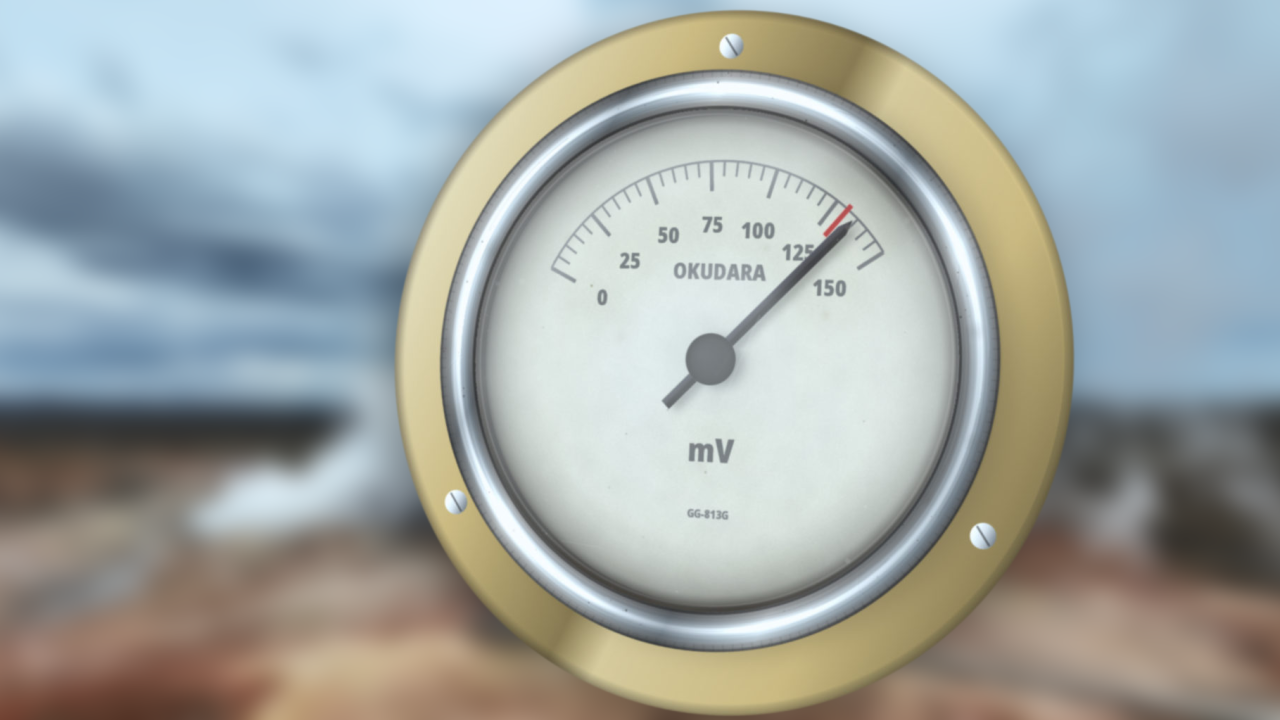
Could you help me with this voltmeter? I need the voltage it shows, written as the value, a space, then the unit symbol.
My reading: 135 mV
